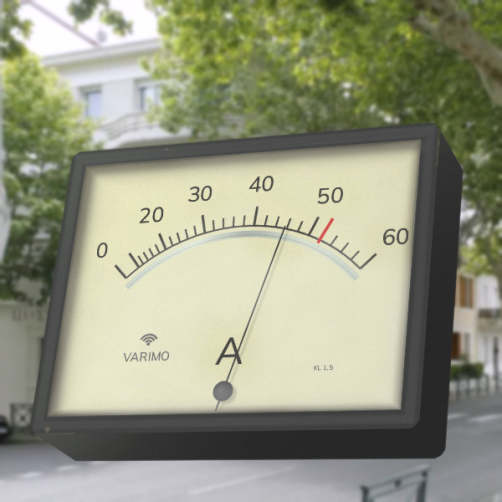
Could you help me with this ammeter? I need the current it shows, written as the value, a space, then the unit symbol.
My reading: 46 A
